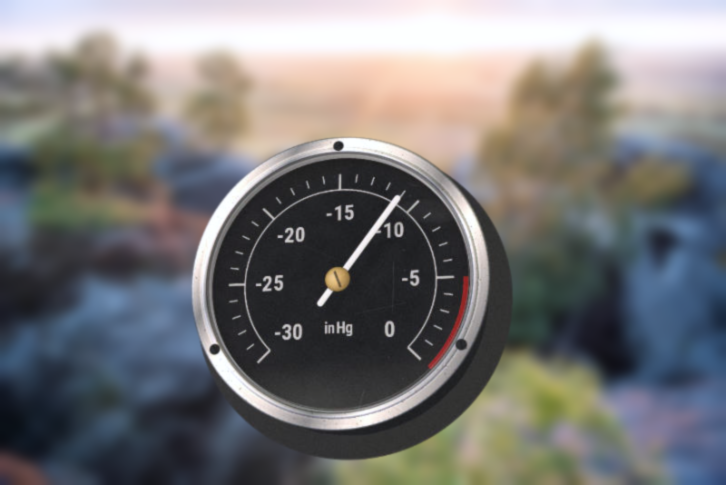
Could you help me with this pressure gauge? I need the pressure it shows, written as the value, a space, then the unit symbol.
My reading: -11 inHg
